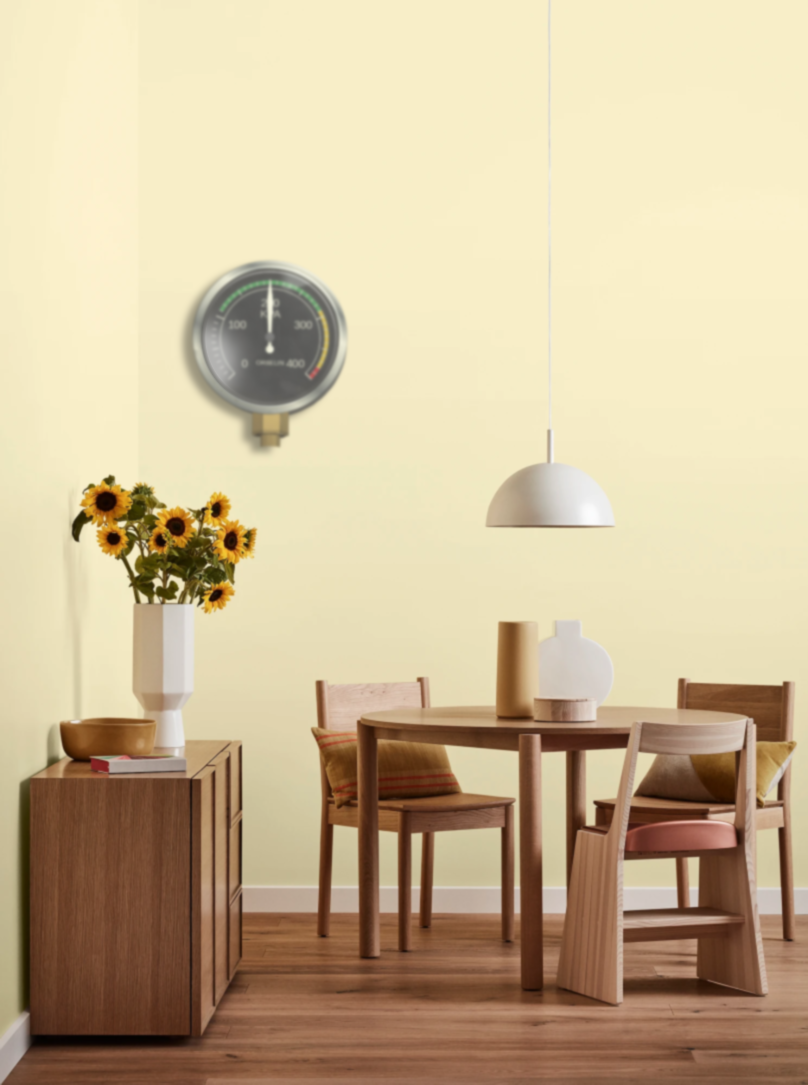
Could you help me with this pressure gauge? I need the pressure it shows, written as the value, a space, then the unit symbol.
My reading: 200 kPa
